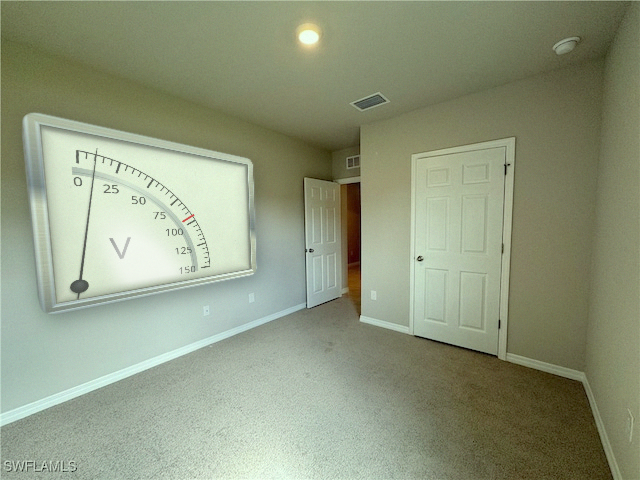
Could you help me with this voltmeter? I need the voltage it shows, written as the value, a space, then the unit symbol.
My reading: 10 V
